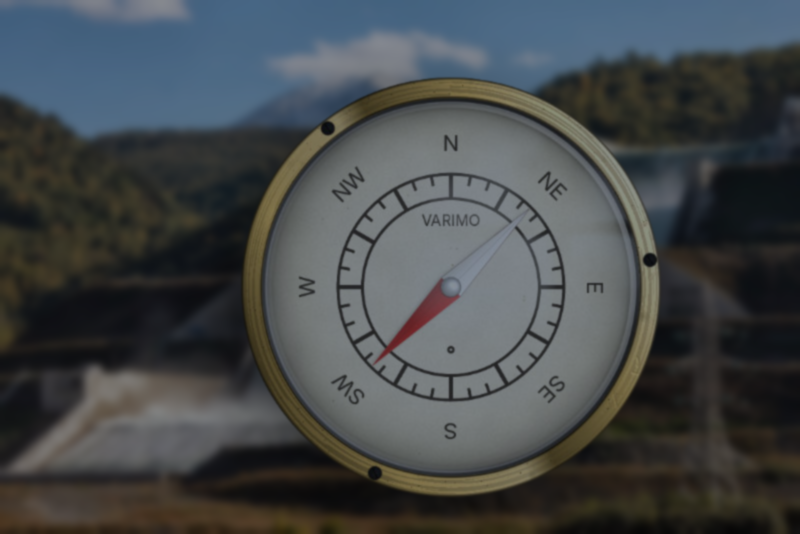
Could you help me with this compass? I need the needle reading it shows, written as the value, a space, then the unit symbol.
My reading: 225 °
